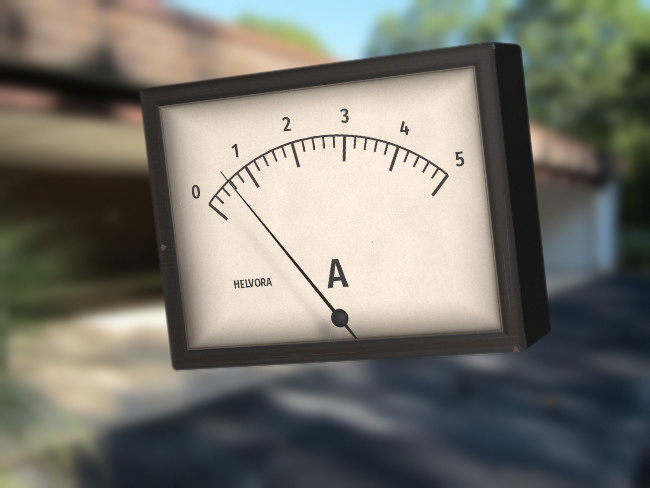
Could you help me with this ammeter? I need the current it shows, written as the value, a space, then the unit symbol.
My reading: 0.6 A
